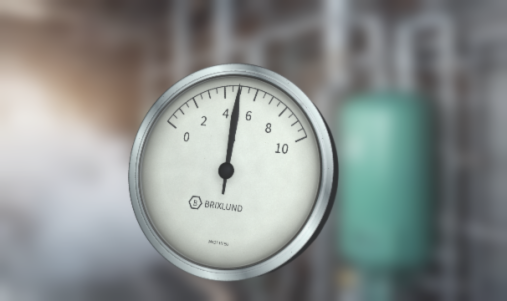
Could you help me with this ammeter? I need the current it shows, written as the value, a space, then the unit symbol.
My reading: 5 A
